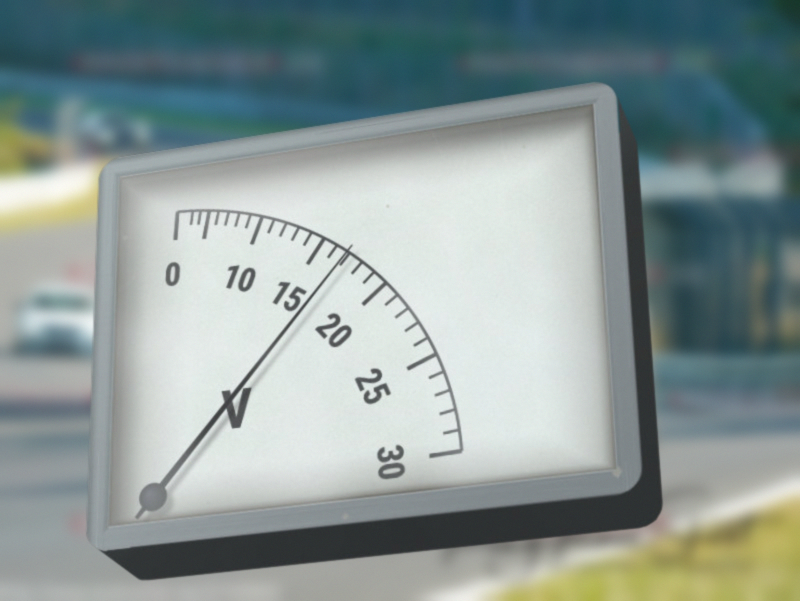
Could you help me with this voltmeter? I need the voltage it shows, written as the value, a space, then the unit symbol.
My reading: 17 V
